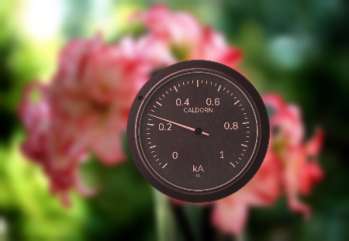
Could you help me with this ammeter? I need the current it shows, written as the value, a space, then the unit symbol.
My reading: 0.24 kA
